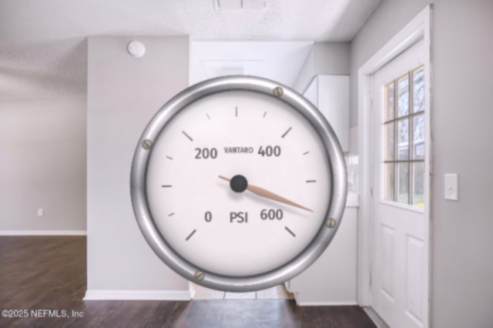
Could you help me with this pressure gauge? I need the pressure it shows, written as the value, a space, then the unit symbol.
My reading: 550 psi
